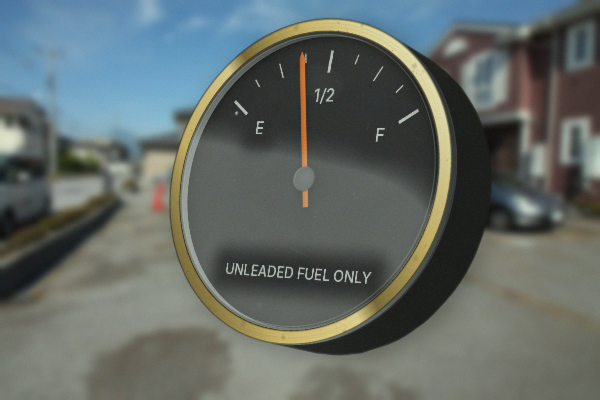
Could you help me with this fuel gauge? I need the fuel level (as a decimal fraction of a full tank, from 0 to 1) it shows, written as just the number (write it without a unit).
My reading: 0.375
